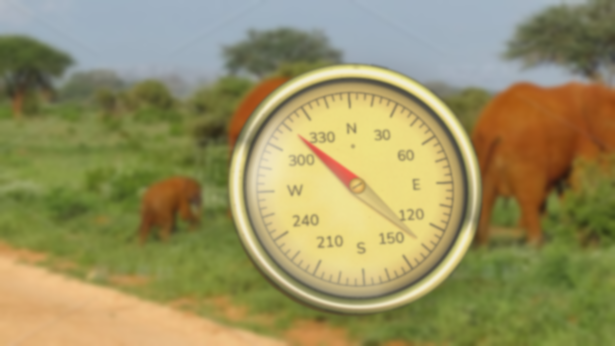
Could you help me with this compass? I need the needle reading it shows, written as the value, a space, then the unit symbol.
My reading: 315 °
